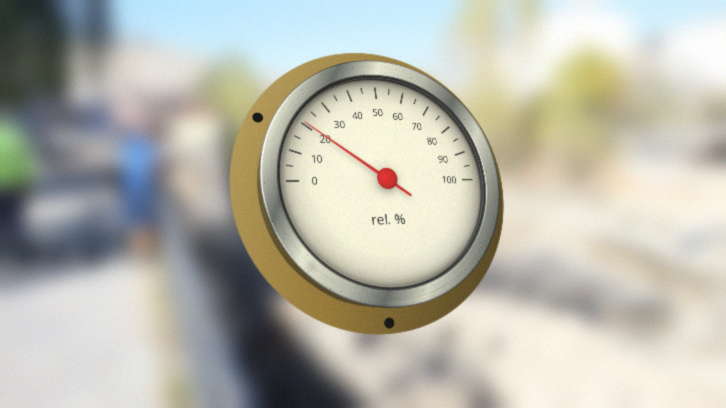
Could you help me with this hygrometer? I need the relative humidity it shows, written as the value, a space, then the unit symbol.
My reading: 20 %
